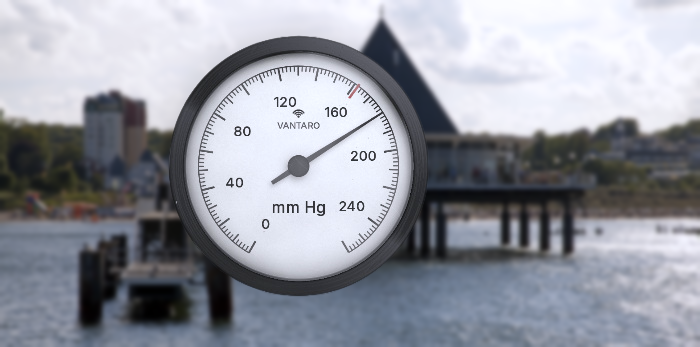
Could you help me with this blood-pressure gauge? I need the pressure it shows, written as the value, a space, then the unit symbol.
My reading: 180 mmHg
